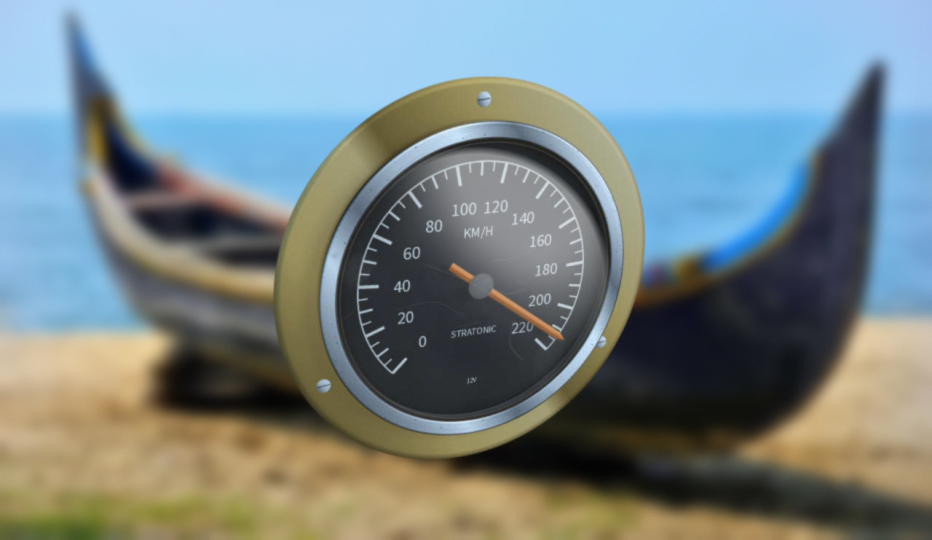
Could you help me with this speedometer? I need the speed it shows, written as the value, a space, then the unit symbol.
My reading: 212.5 km/h
